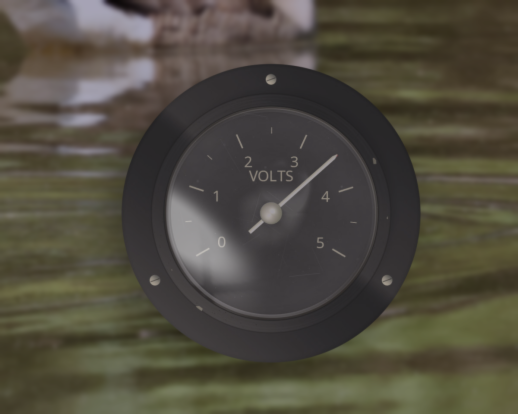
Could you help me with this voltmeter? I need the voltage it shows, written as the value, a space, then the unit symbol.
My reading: 3.5 V
